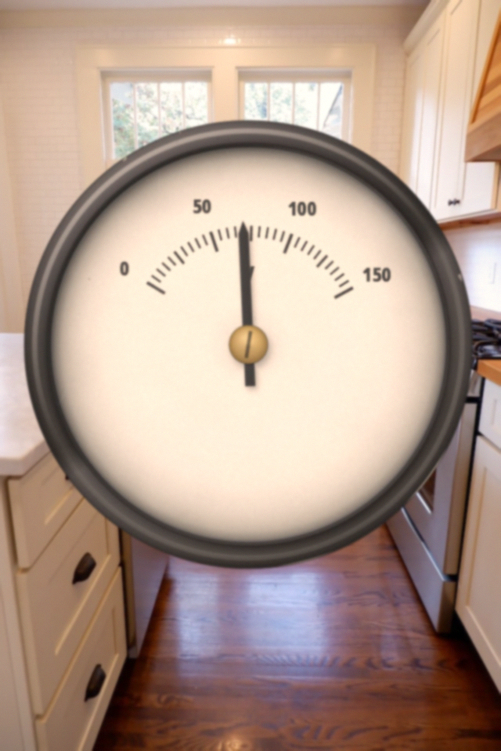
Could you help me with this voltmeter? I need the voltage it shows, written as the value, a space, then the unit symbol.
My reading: 70 V
